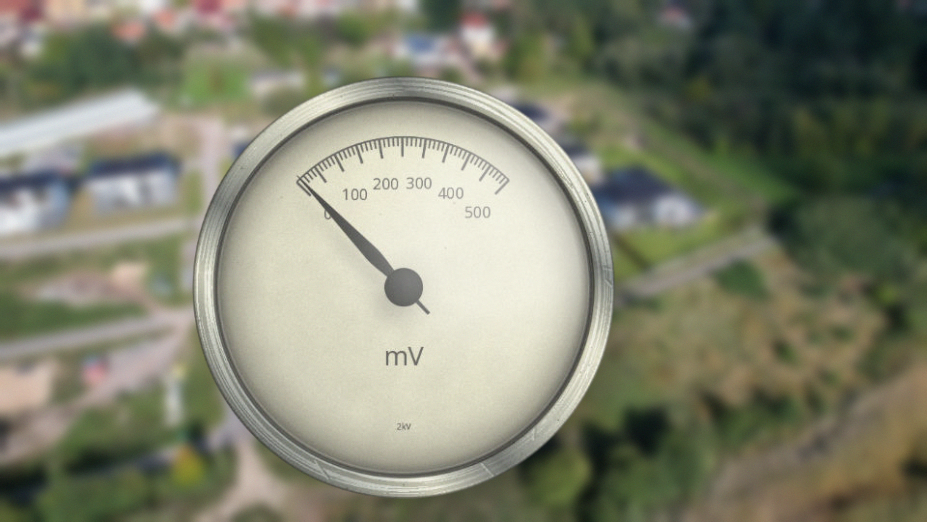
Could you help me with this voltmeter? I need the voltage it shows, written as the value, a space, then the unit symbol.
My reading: 10 mV
